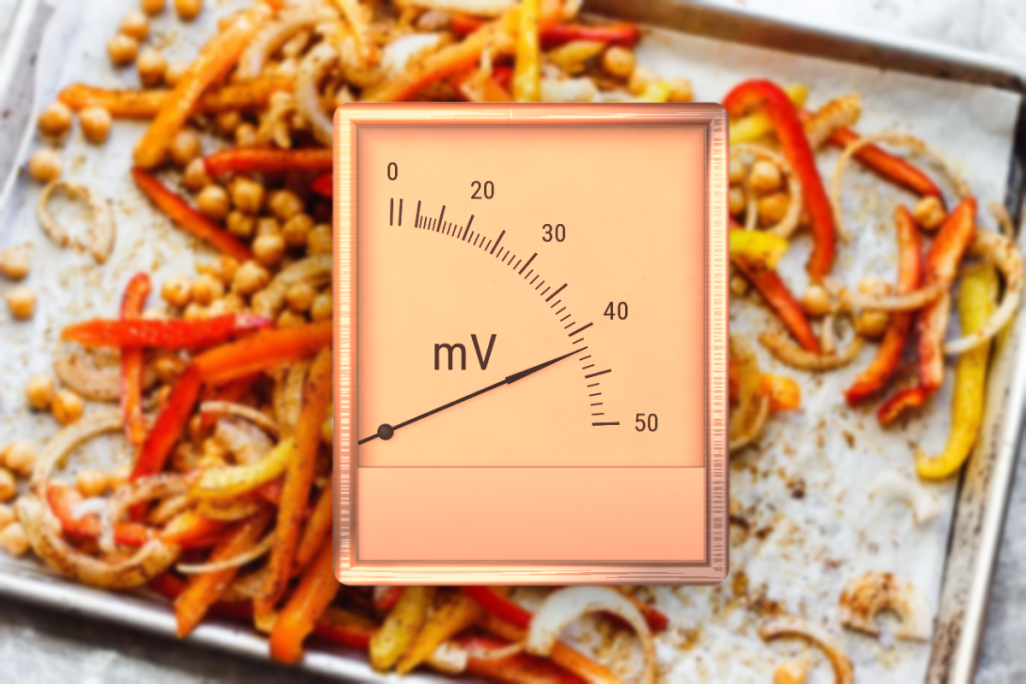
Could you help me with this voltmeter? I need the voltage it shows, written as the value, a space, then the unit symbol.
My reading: 42 mV
